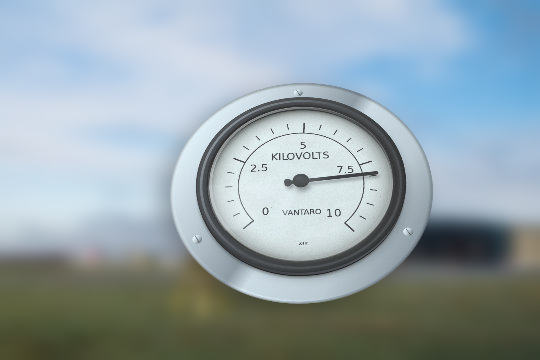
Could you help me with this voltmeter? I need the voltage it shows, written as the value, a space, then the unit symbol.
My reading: 8 kV
